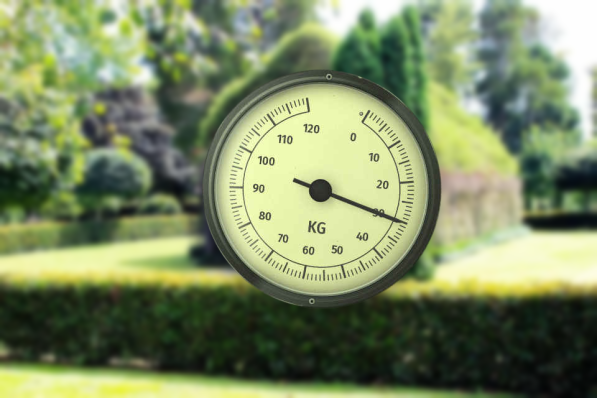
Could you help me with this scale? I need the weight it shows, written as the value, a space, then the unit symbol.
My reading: 30 kg
